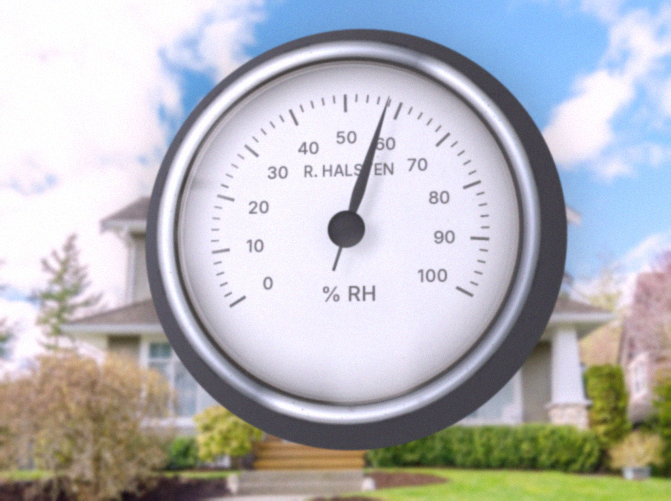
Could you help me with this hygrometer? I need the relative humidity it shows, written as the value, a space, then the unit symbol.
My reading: 58 %
